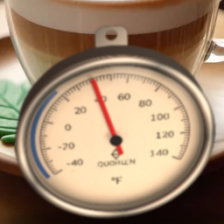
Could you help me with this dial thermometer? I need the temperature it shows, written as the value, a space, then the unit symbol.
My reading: 40 °F
